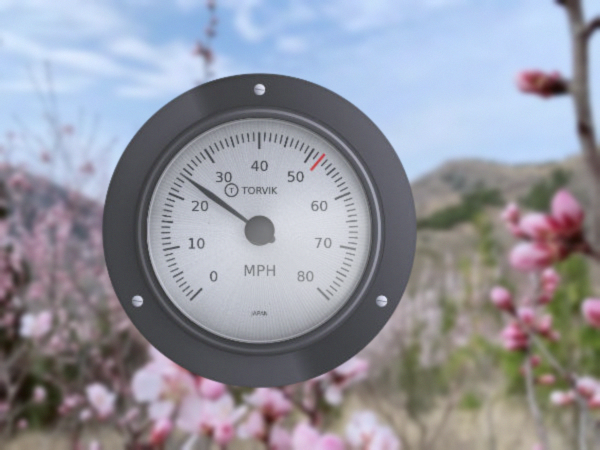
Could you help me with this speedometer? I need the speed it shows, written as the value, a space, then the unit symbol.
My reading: 24 mph
